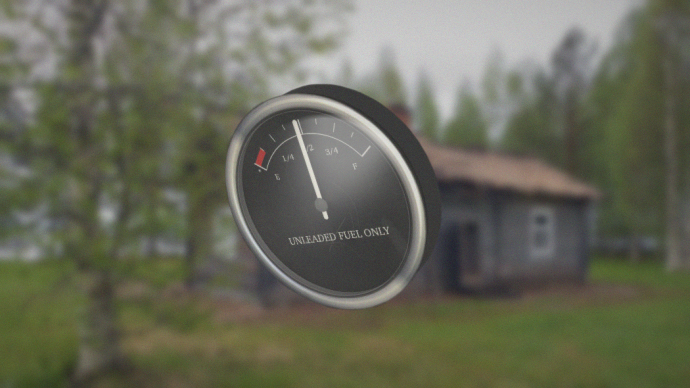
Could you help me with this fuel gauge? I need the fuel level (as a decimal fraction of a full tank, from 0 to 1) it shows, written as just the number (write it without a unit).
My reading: 0.5
